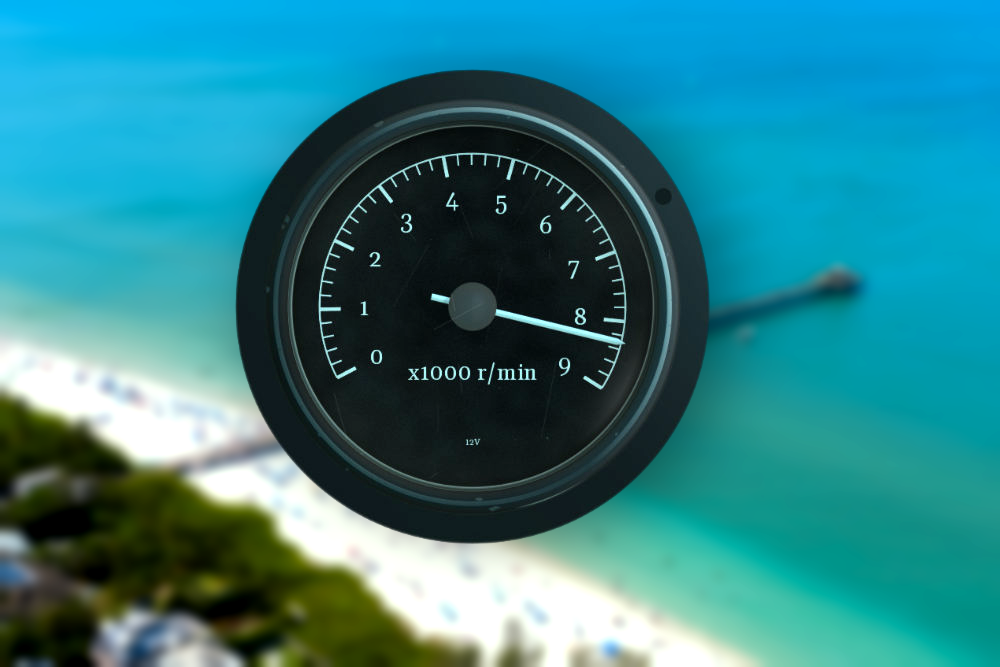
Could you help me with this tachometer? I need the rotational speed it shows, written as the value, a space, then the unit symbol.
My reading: 8300 rpm
